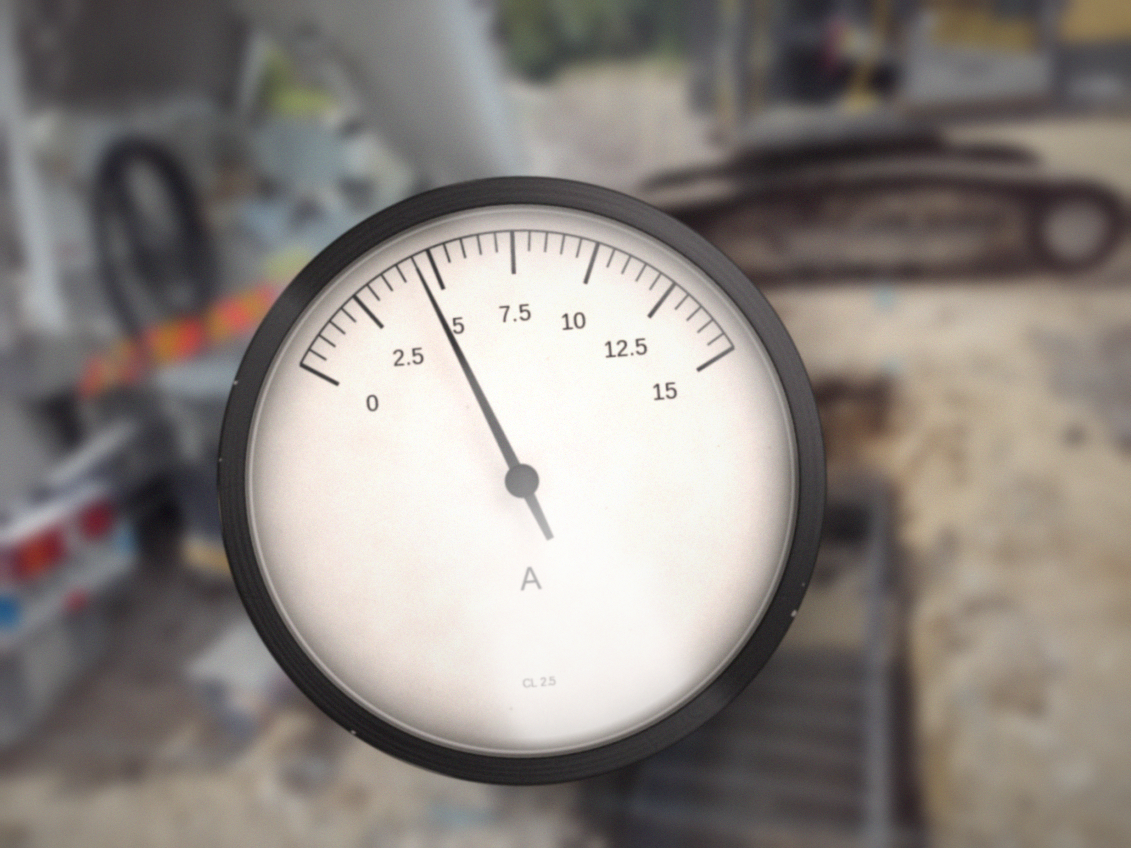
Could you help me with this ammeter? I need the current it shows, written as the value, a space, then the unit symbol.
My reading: 4.5 A
